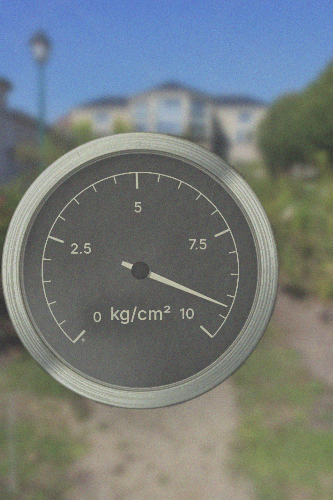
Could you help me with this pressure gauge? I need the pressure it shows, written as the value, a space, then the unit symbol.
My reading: 9.25 kg/cm²
